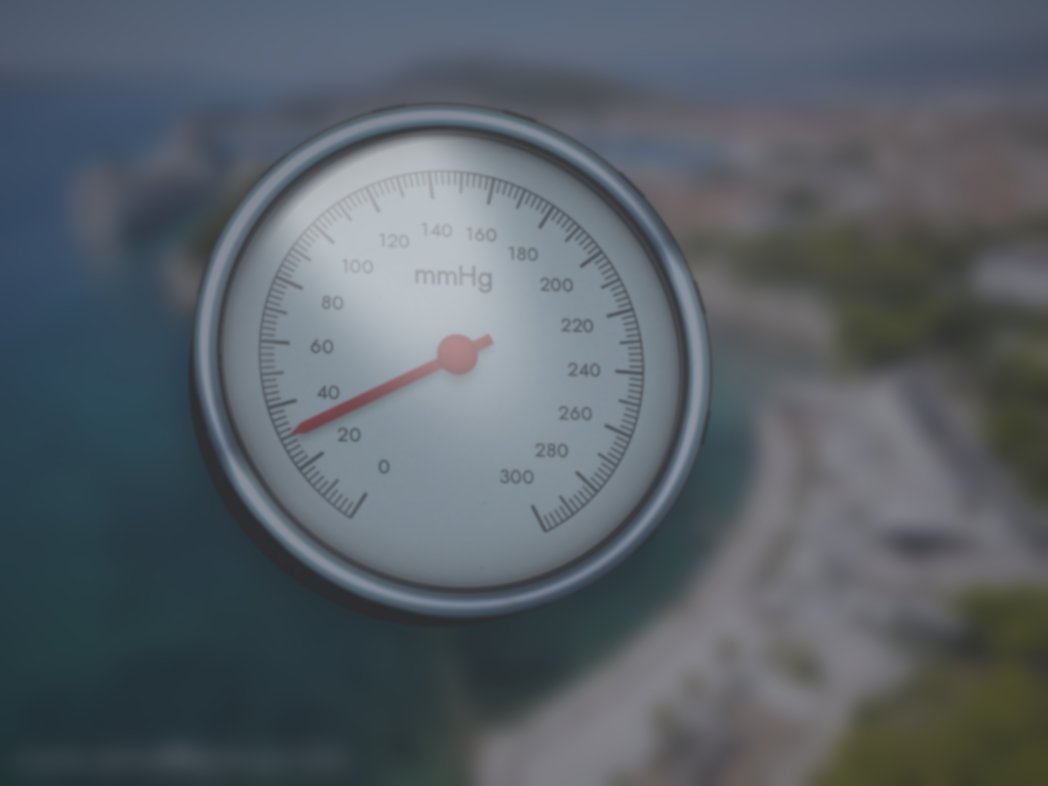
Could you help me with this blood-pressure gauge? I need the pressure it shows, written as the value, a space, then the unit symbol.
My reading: 30 mmHg
